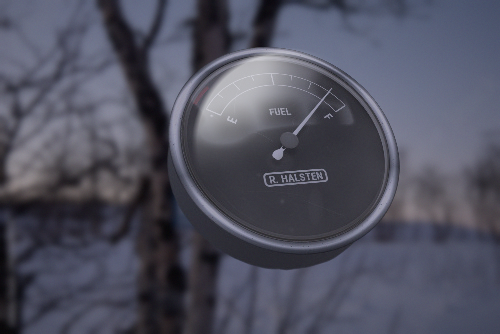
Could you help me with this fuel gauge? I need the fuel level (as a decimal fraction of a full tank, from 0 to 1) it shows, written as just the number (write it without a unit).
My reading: 0.875
